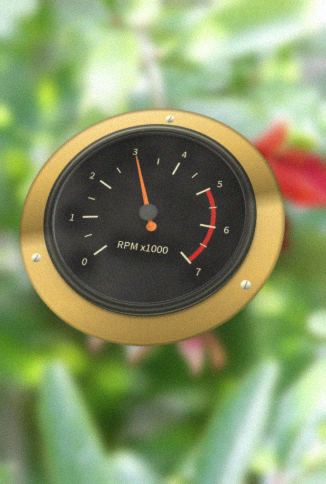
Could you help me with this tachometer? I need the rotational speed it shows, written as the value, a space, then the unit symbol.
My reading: 3000 rpm
